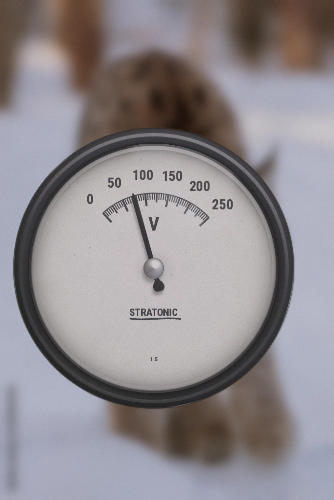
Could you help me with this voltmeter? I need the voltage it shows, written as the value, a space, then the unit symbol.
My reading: 75 V
